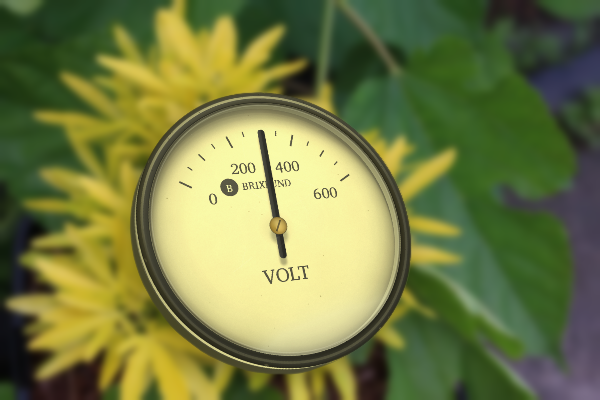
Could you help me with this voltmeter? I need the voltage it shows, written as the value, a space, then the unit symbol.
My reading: 300 V
